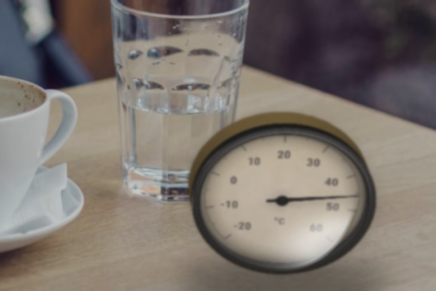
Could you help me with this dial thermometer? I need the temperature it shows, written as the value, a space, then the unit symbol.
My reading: 45 °C
